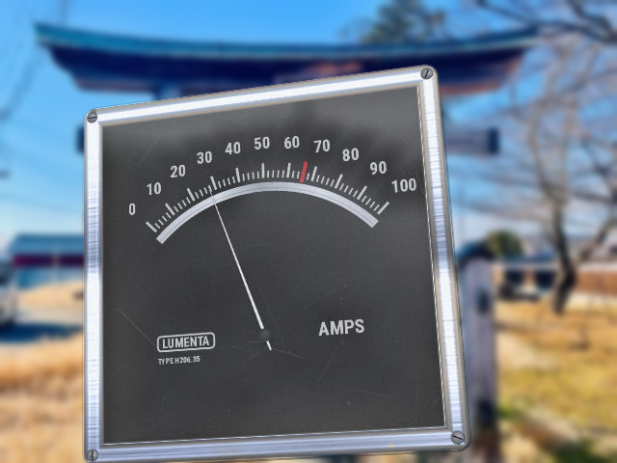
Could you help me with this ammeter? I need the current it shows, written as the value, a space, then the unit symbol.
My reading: 28 A
